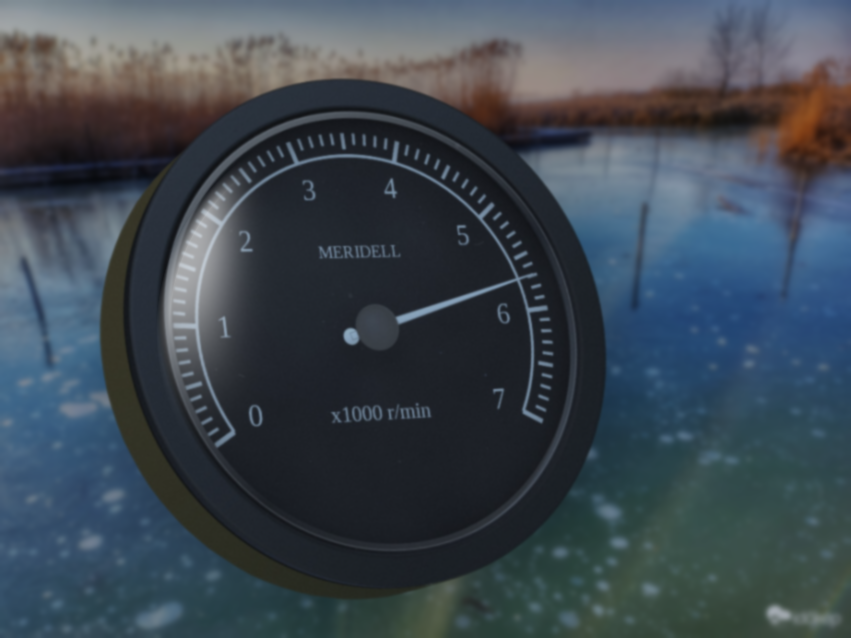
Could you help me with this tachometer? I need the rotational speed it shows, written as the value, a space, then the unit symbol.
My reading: 5700 rpm
